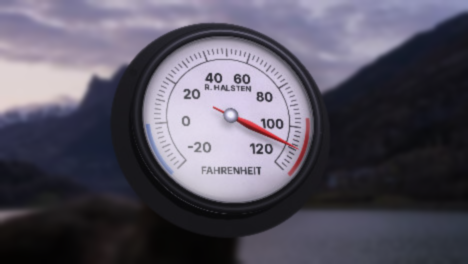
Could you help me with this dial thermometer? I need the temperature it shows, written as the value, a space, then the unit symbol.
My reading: 110 °F
